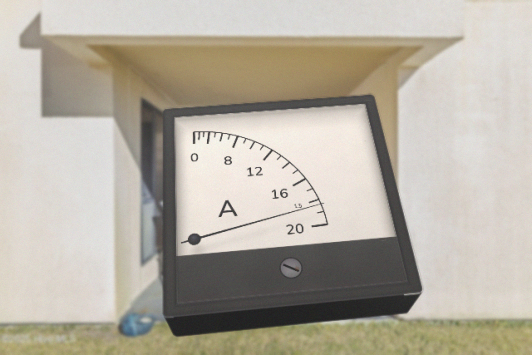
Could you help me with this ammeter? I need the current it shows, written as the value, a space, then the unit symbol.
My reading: 18.5 A
